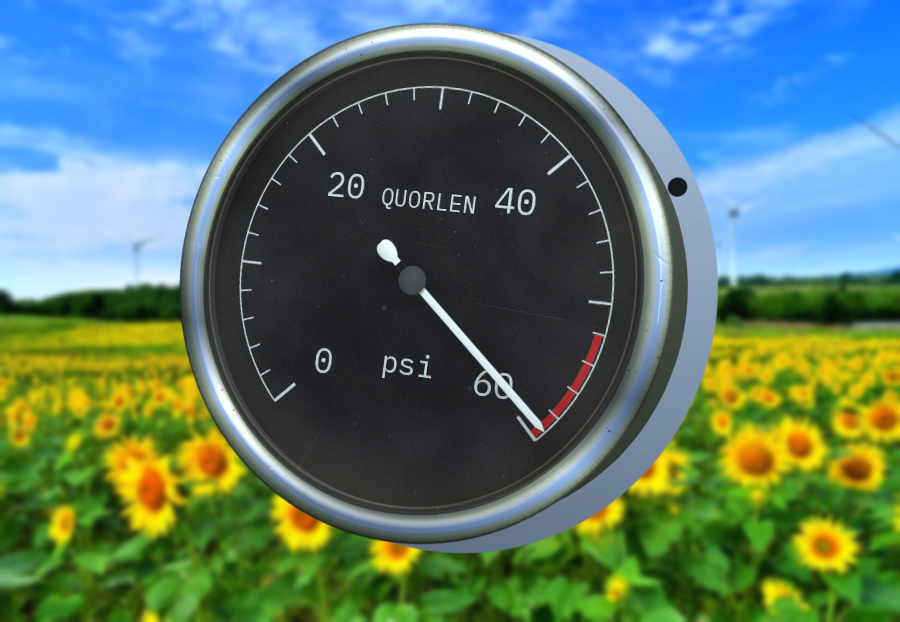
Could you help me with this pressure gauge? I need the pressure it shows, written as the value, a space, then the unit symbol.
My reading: 59 psi
